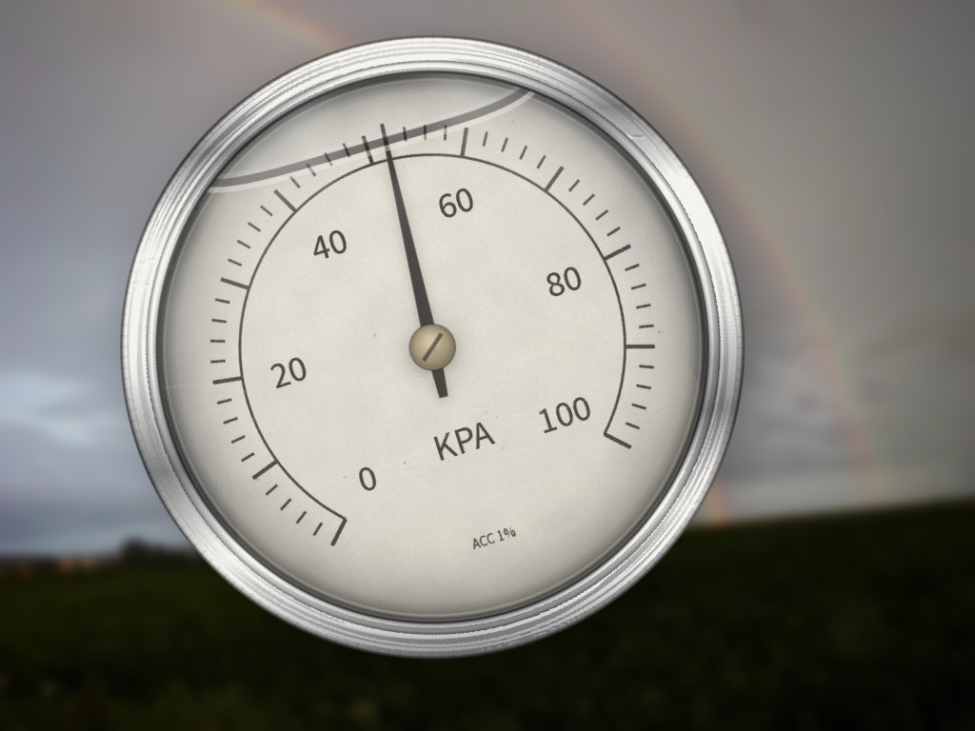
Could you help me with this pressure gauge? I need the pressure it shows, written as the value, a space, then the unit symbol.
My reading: 52 kPa
